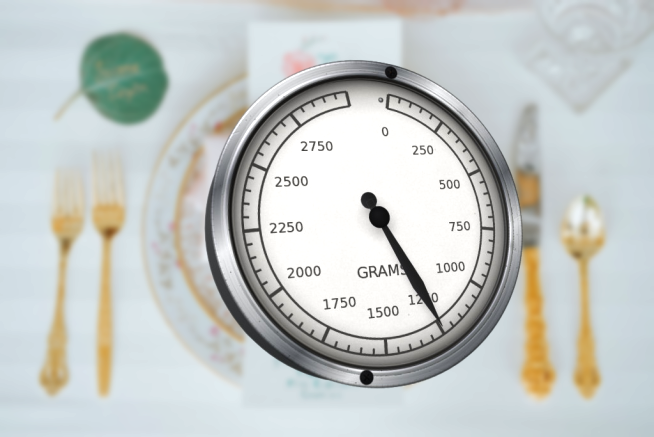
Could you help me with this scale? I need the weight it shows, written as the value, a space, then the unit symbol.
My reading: 1250 g
